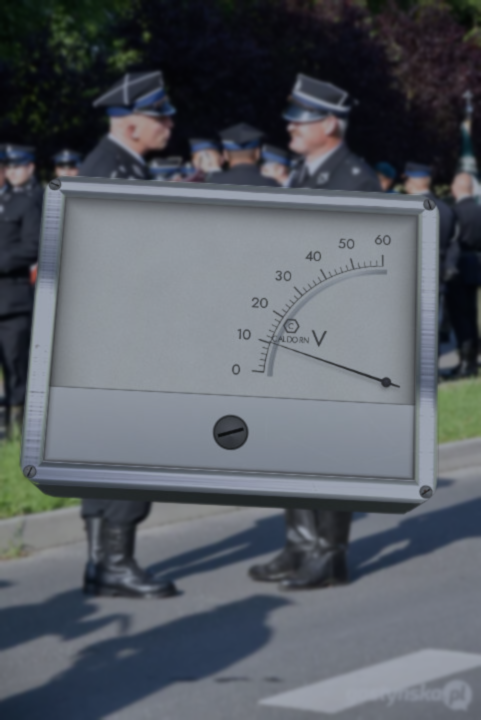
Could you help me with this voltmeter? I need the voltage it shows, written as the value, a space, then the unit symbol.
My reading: 10 V
